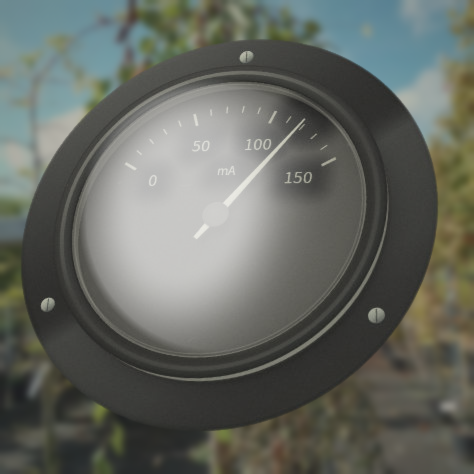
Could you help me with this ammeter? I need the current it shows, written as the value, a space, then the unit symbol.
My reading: 120 mA
